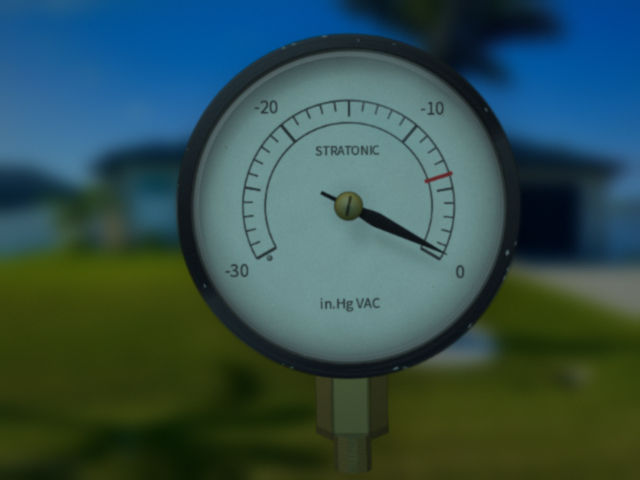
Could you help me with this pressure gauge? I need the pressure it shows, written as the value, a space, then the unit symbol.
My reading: -0.5 inHg
